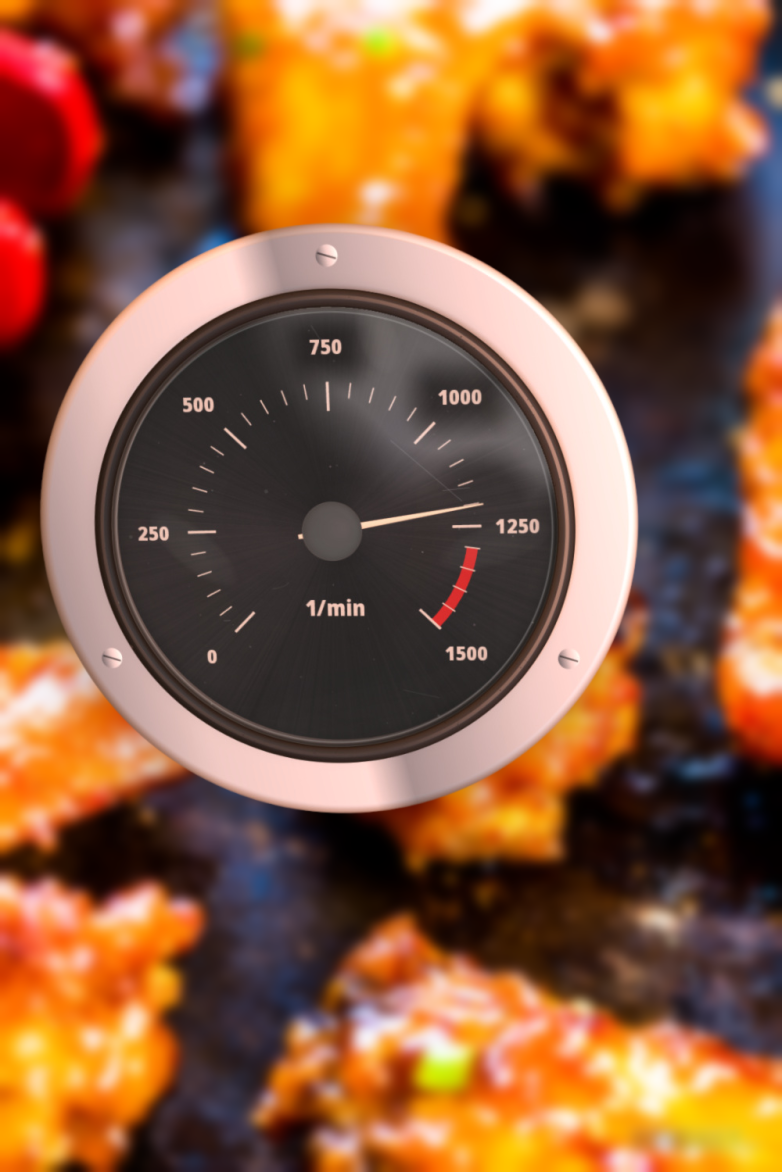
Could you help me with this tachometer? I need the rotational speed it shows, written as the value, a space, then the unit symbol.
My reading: 1200 rpm
